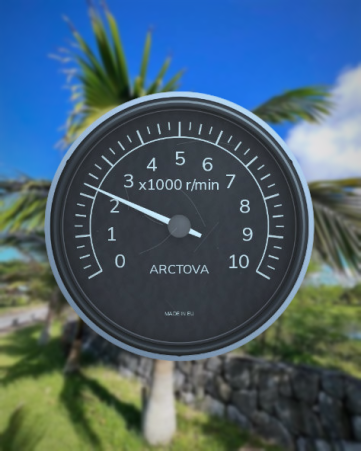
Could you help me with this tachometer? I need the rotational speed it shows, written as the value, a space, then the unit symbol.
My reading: 2250 rpm
